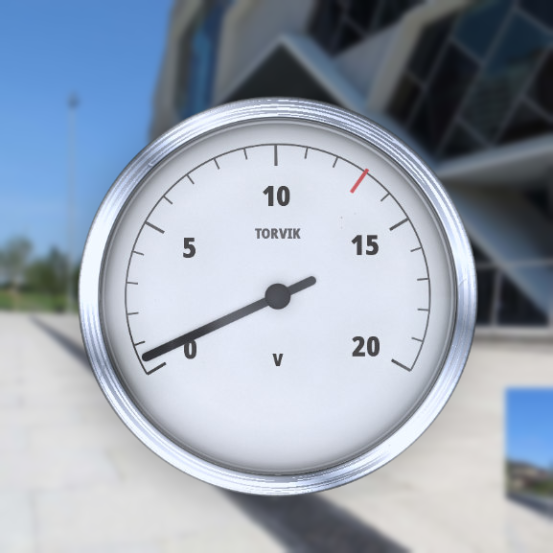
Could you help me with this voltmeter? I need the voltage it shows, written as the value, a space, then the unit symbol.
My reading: 0.5 V
